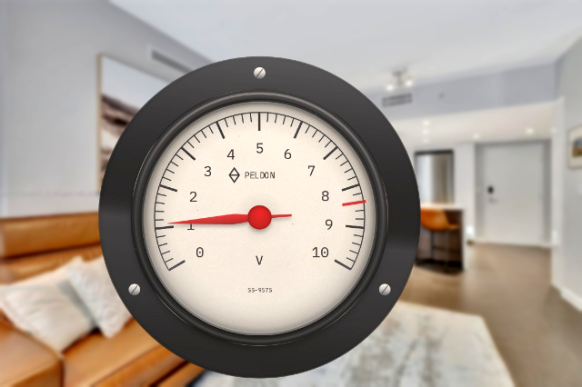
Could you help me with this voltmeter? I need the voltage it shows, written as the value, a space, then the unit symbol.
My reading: 1.1 V
